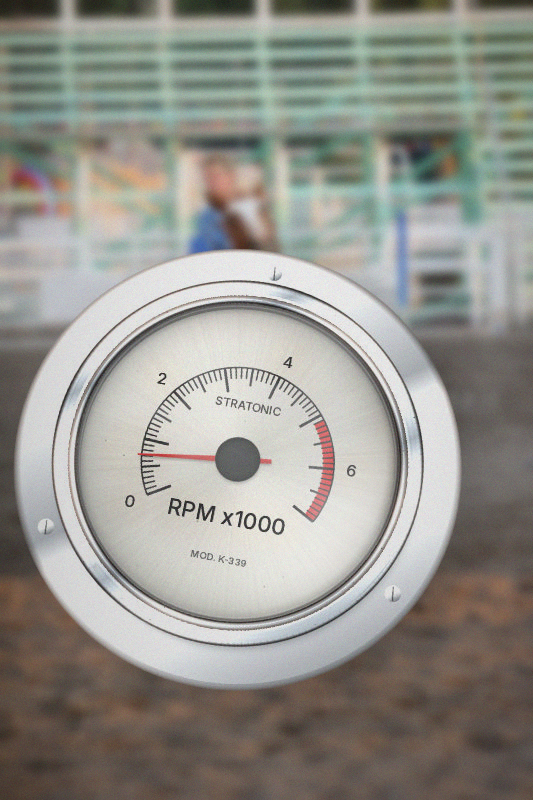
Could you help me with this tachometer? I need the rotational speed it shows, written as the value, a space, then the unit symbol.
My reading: 700 rpm
